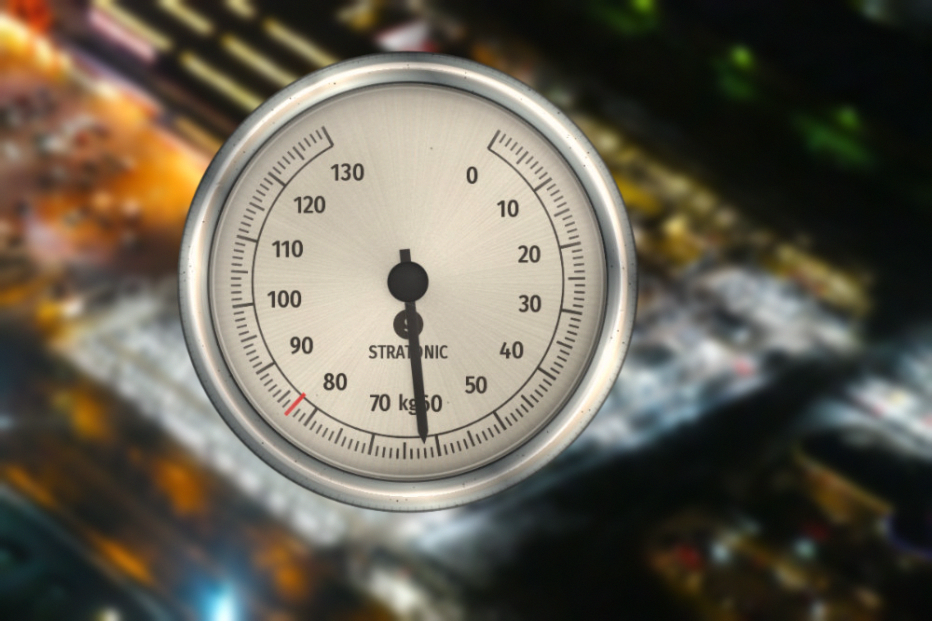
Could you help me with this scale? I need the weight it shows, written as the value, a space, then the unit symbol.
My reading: 62 kg
